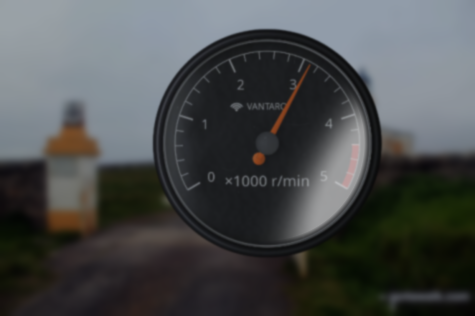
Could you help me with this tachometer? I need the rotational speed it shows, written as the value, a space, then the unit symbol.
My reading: 3100 rpm
